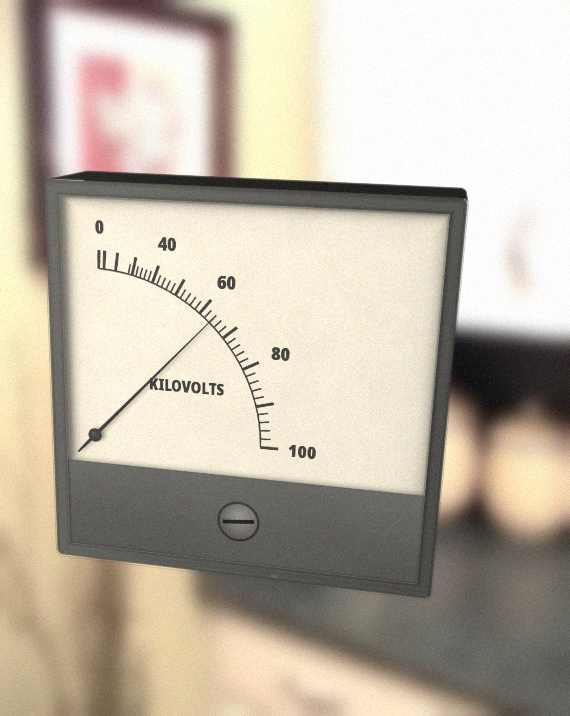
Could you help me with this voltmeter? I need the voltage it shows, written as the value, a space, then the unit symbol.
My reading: 64 kV
